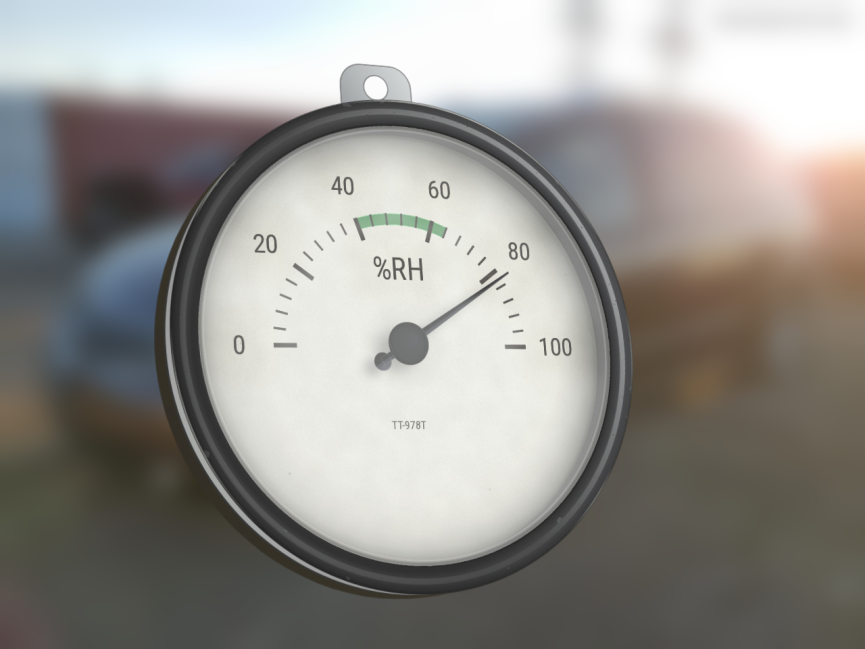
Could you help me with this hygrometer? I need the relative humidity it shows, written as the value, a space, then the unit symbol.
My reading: 82 %
